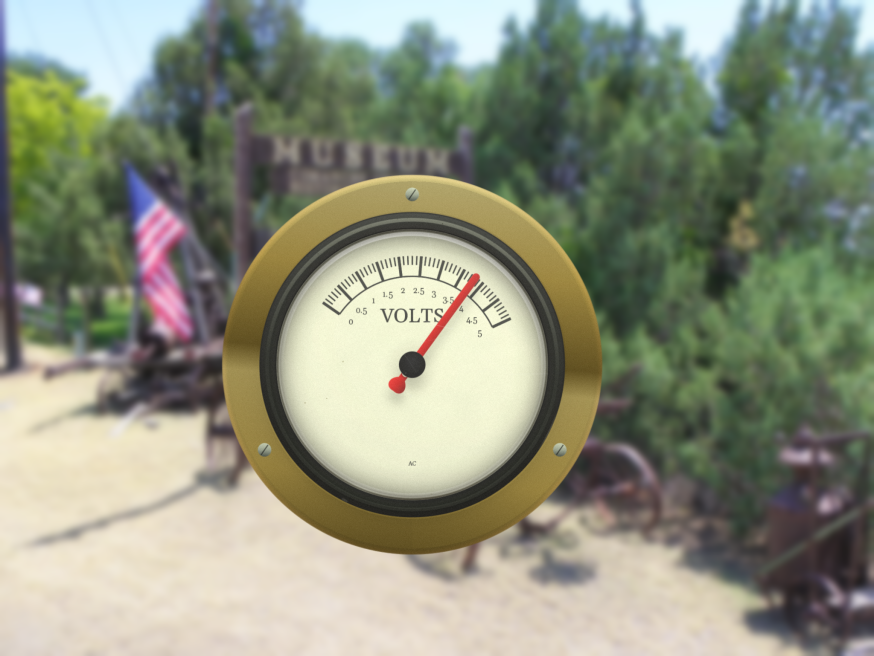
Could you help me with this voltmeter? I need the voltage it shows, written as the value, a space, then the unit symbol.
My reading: 3.8 V
